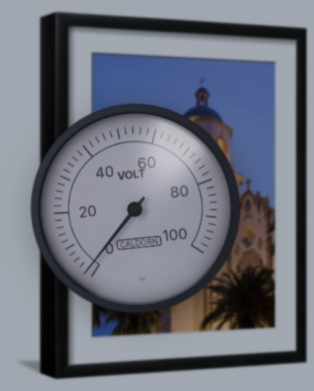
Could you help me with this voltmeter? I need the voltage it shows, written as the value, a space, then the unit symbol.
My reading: 2 V
